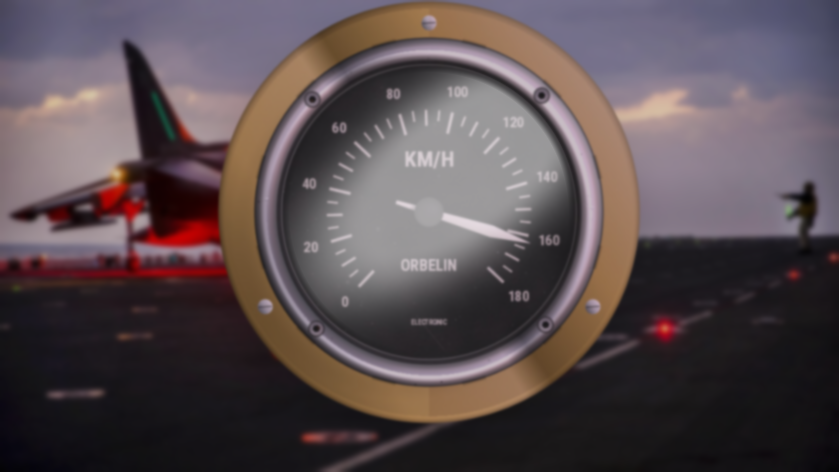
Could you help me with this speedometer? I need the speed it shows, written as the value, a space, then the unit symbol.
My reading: 162.5 km/h
